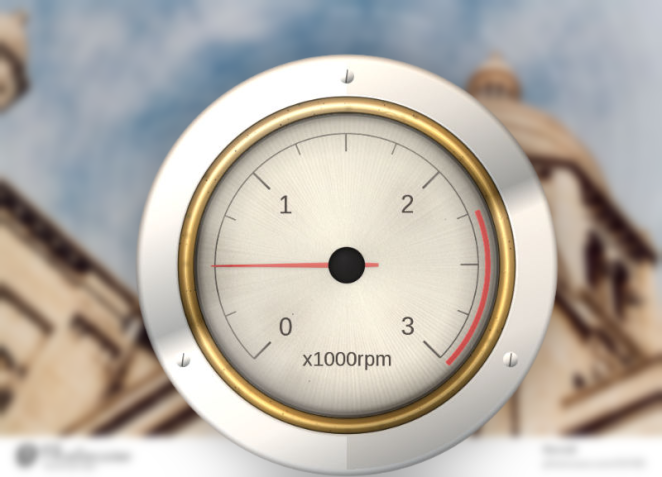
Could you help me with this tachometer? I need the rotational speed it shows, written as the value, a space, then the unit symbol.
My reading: 500 rpm
